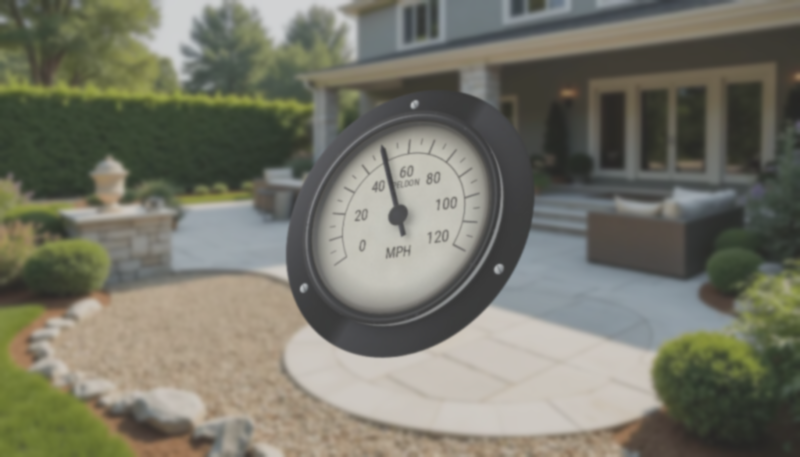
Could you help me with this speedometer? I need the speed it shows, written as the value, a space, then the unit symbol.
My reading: 50 mph
